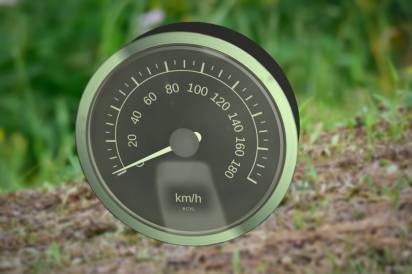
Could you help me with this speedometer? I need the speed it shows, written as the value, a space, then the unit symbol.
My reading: 2.5 km/h
